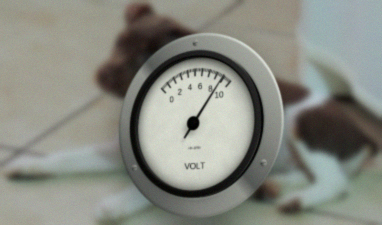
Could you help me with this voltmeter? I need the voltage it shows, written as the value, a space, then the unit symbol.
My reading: 9 V
